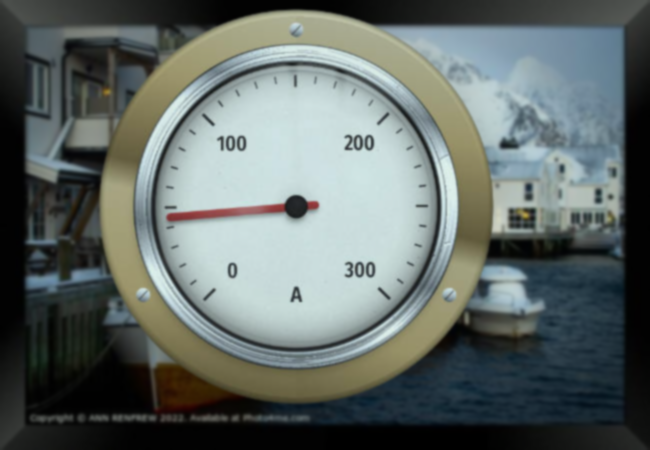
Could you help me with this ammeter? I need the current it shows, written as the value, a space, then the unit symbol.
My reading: 45 A
